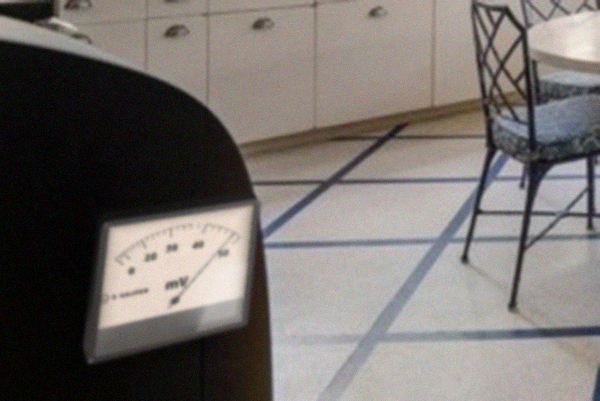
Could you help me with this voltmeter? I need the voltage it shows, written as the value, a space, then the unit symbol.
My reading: 48 mV
